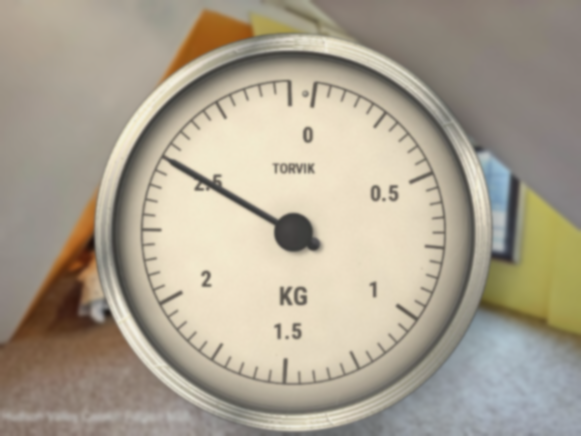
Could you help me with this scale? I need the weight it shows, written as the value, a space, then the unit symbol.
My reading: 2.5 kg
